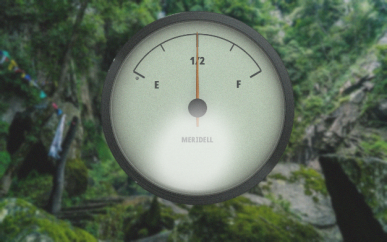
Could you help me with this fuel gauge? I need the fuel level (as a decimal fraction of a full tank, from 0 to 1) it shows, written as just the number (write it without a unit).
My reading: 0.5
